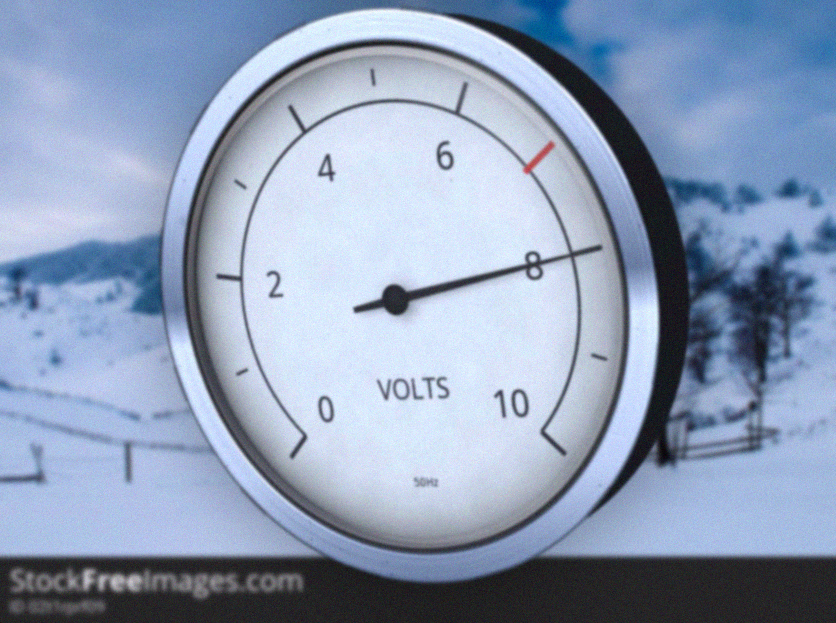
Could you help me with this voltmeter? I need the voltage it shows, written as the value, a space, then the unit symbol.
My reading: 8 V
